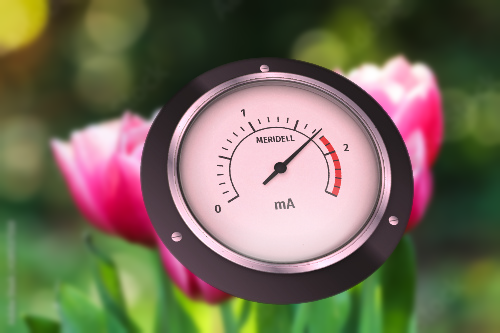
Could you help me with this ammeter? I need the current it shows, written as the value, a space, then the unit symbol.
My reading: 1.75 mA
